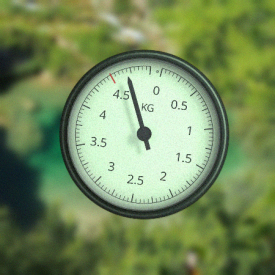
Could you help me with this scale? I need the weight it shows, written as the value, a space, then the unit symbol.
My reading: 4.7 kg
